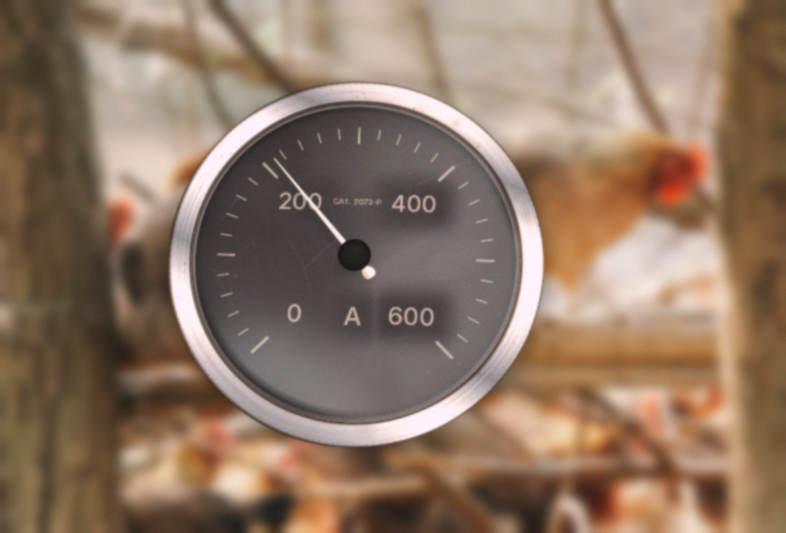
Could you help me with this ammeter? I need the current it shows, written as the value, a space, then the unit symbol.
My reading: 210 A
